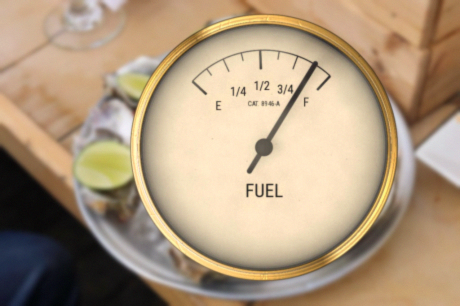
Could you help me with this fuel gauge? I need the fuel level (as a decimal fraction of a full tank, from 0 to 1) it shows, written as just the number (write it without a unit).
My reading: 0.875
